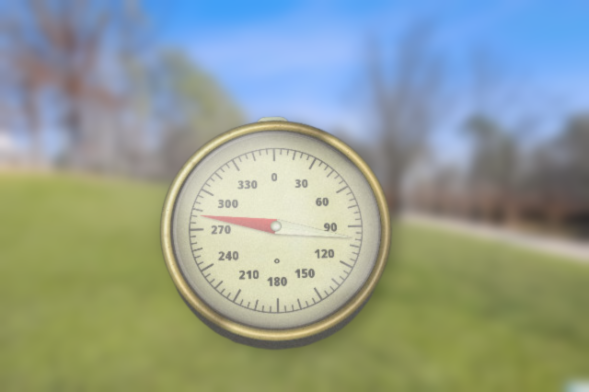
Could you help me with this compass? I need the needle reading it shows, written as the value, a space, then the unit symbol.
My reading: 280 °
